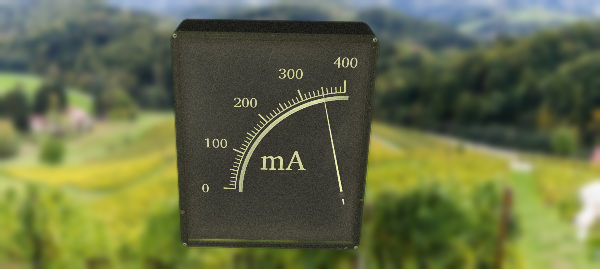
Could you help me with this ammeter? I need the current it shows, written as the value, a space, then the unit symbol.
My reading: 350 mA
